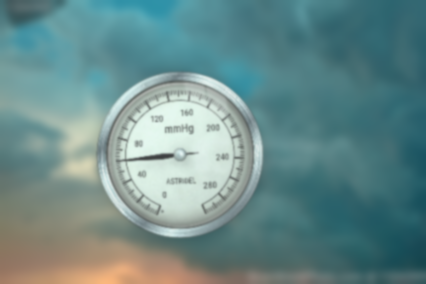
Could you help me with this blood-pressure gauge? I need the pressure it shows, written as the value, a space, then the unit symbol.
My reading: 60 mmHg
